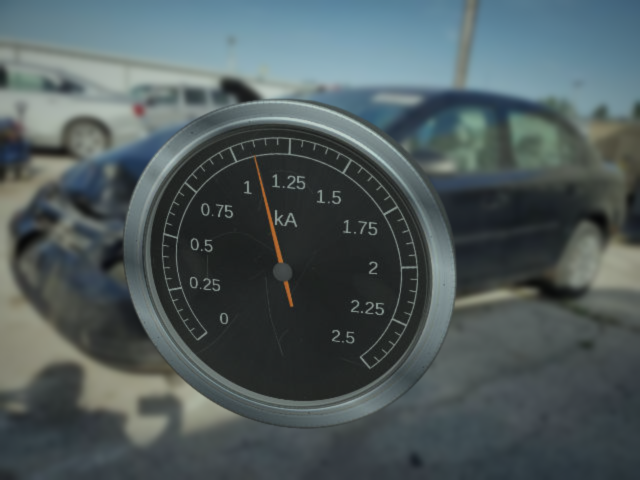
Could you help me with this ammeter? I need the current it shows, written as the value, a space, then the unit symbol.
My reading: 1.1 kA
